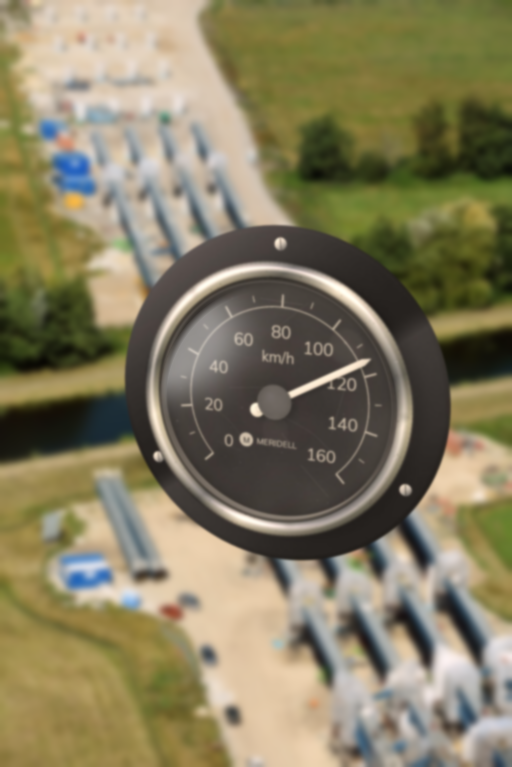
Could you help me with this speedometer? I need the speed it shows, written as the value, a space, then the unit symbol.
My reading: 115 km/h
